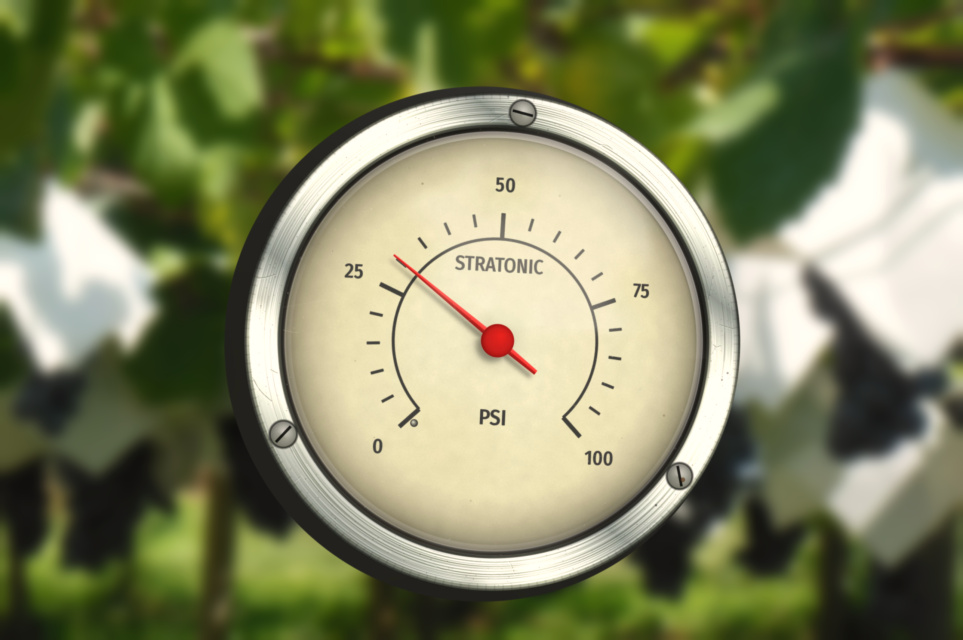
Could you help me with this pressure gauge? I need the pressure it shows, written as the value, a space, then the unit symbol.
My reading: 30 psi
